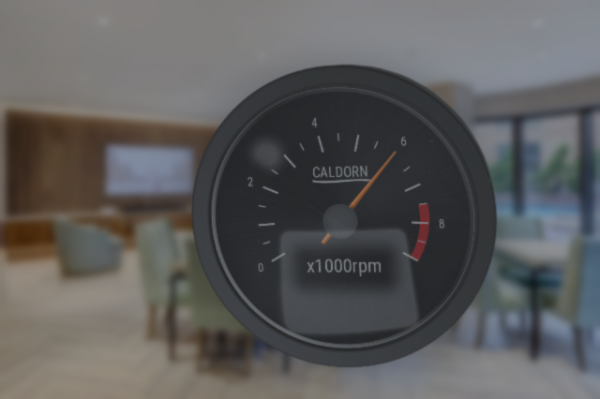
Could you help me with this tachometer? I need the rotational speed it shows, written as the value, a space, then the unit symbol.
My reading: 6000 rpm
